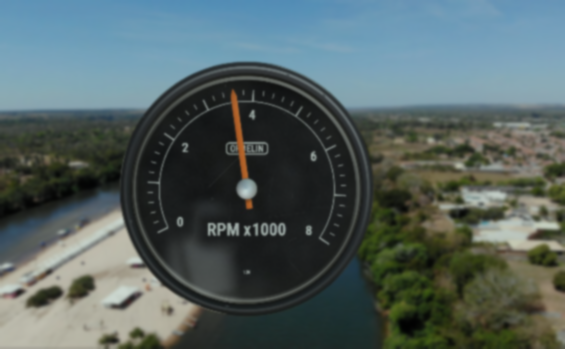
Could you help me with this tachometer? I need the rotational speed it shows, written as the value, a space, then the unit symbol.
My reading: 3600 rpm
